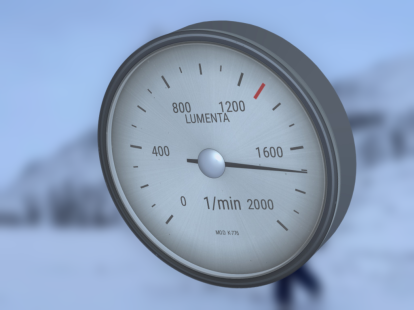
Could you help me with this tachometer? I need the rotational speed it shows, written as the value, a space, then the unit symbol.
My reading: 1700 rpm
